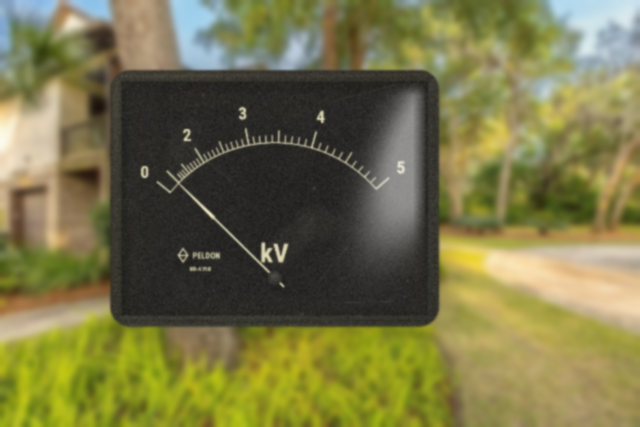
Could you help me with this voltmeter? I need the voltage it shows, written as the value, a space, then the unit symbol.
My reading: 1 kV
